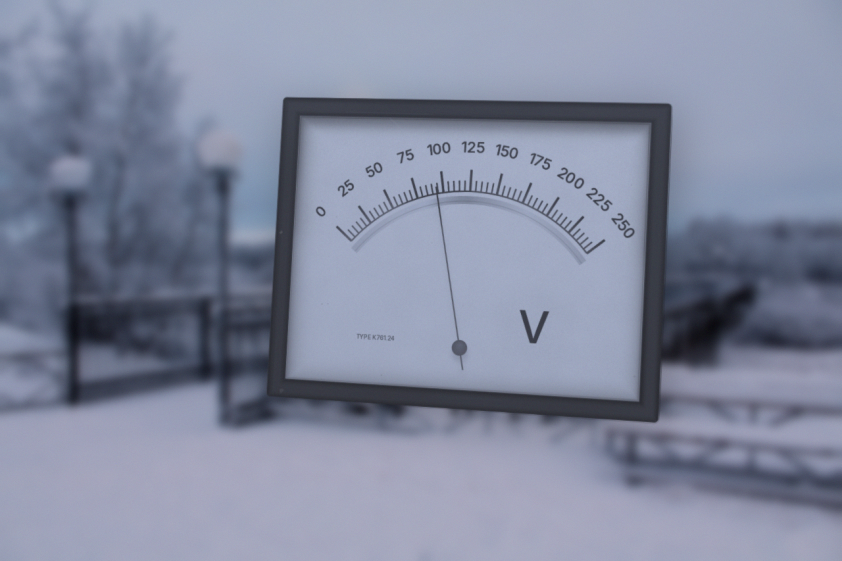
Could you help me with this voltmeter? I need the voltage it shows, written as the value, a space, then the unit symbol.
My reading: 95 V
